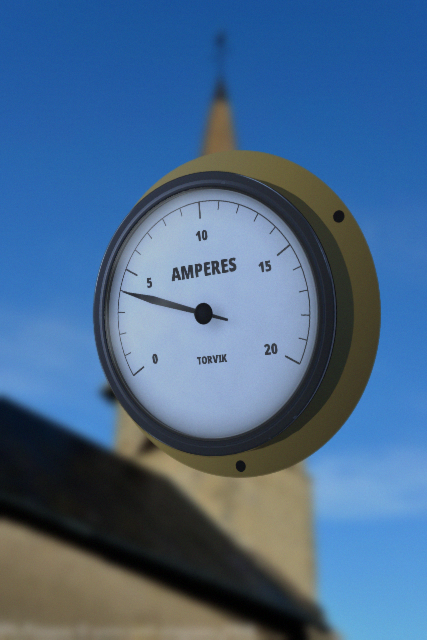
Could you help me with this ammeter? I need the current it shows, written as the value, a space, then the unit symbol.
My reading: 4 A
